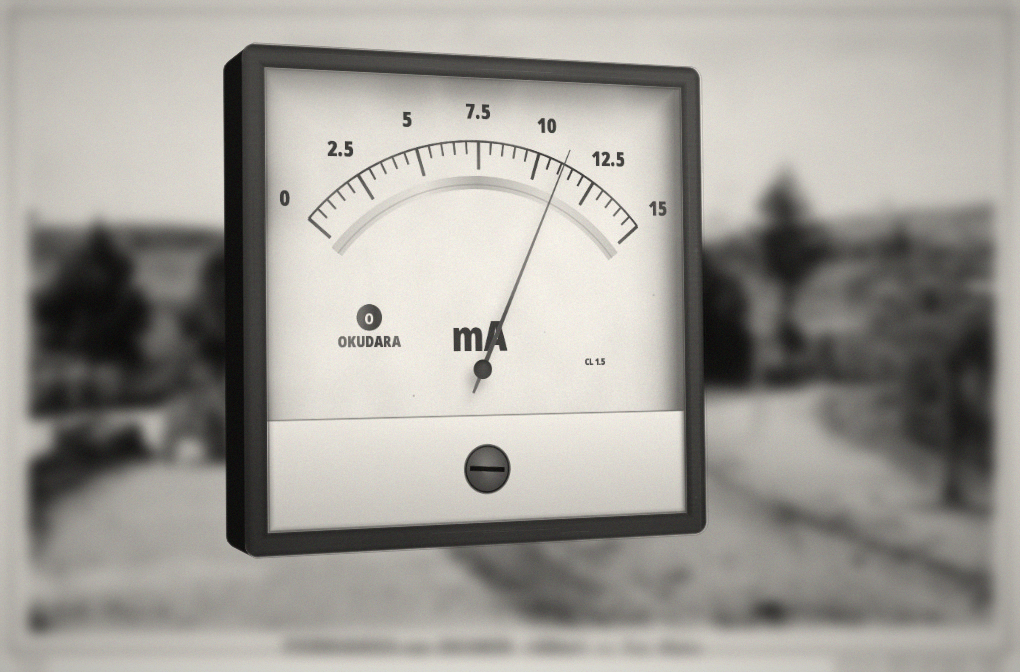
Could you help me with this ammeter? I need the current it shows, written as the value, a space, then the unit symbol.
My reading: 11 mA
